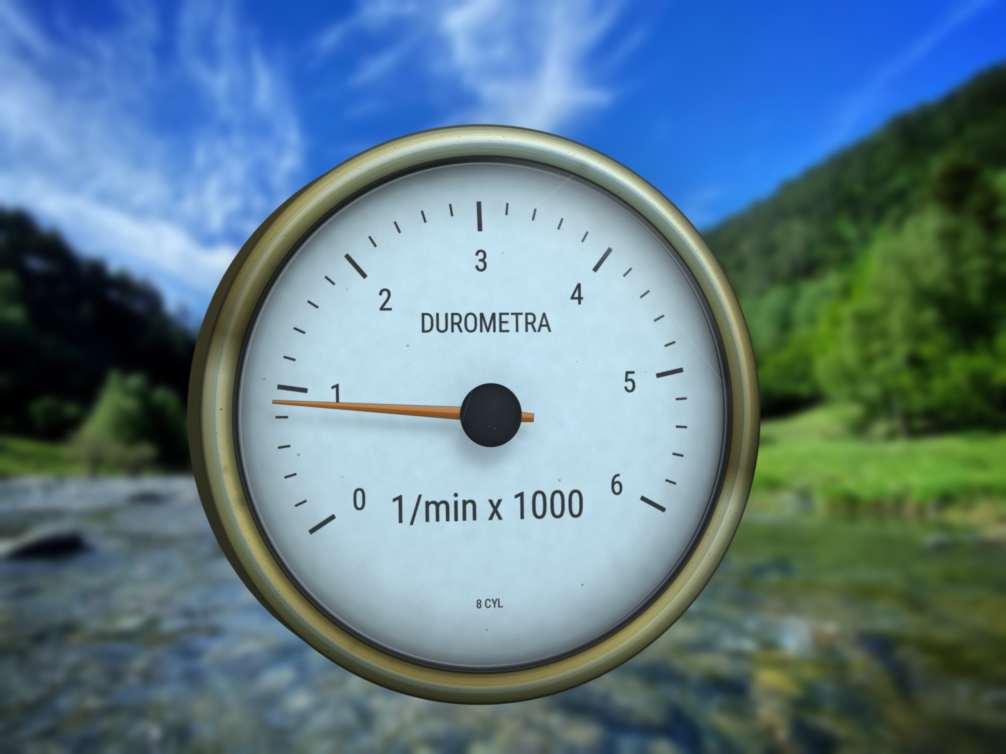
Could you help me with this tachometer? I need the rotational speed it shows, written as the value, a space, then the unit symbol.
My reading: 900 rpm
